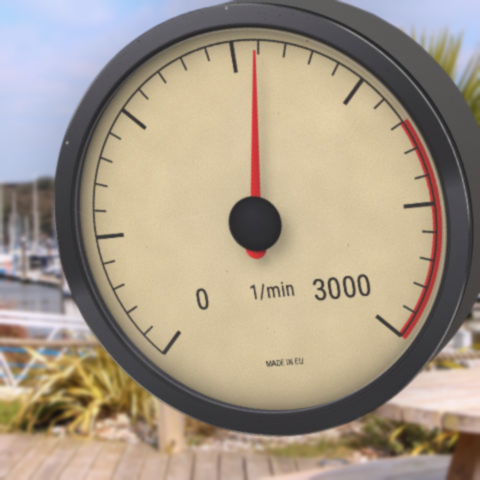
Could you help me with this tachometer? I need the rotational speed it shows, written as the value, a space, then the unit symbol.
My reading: 1600 rpm
